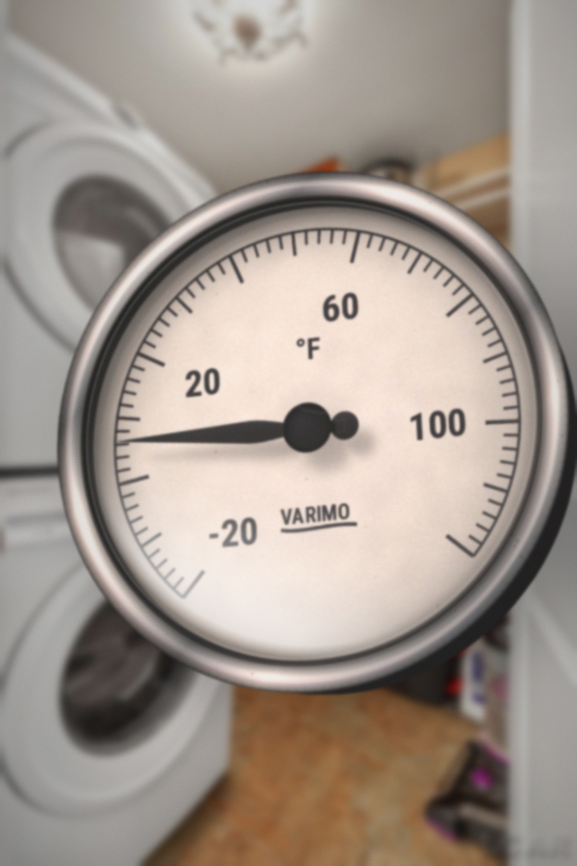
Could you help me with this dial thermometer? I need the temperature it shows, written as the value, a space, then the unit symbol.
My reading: 6 °F
